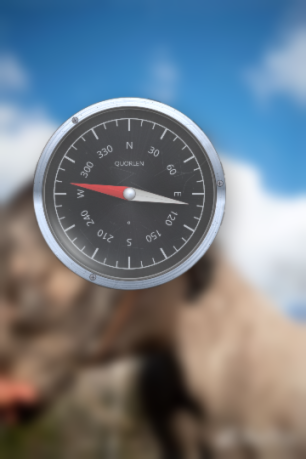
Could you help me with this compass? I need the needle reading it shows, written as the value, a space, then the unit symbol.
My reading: 280 °
